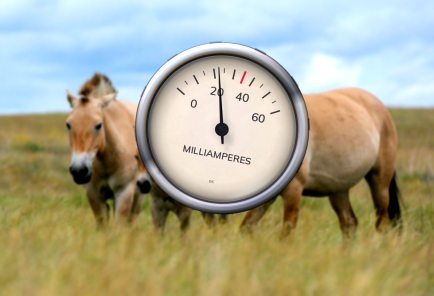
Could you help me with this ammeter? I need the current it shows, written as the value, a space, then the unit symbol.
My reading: 22.5 mA
